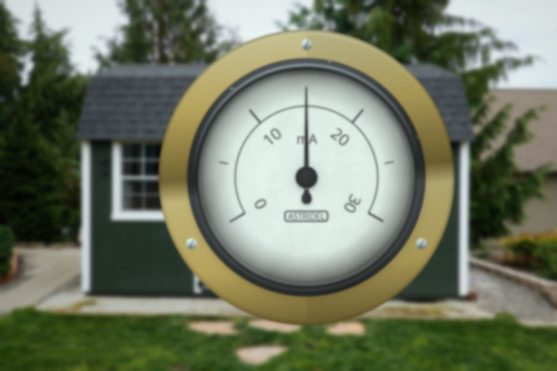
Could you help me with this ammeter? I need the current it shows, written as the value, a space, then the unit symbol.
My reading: 15 mA
